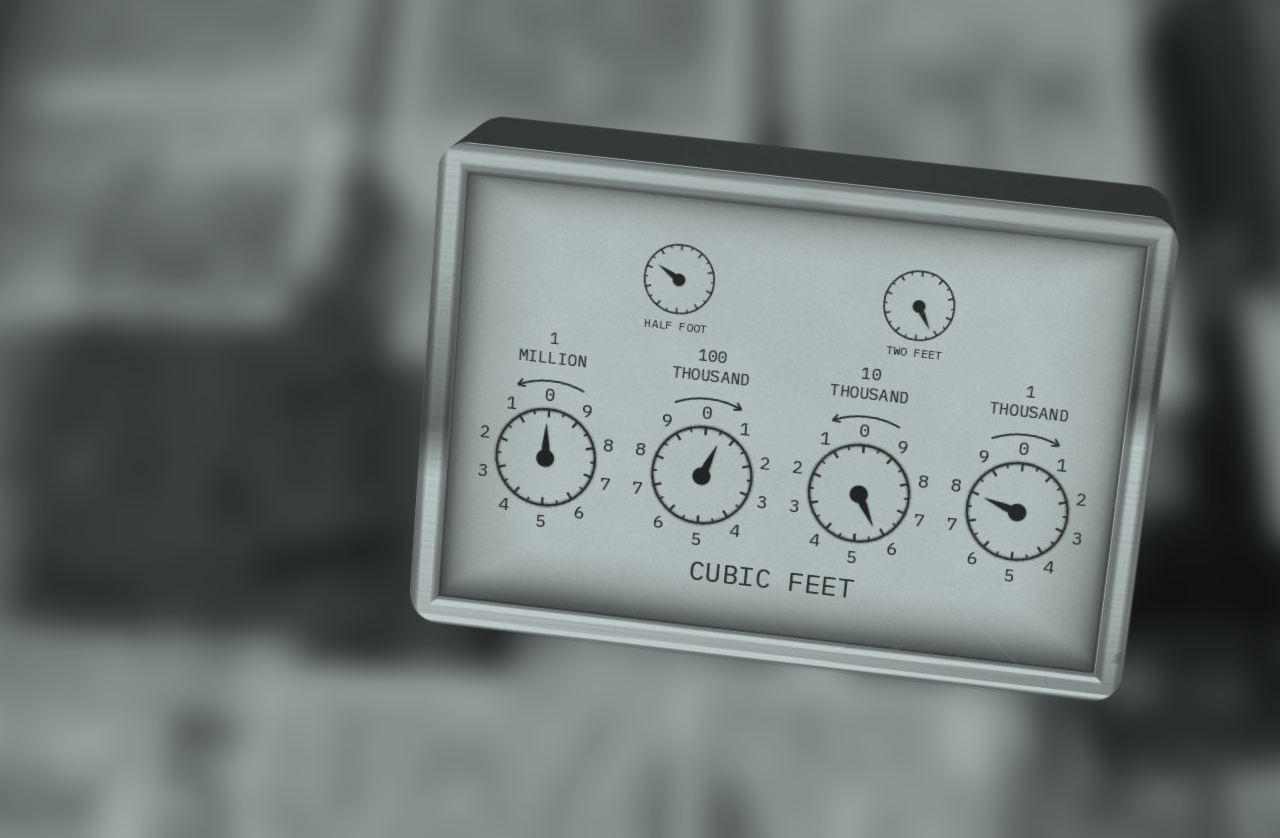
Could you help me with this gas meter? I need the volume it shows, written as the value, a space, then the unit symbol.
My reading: 5800 ft³
